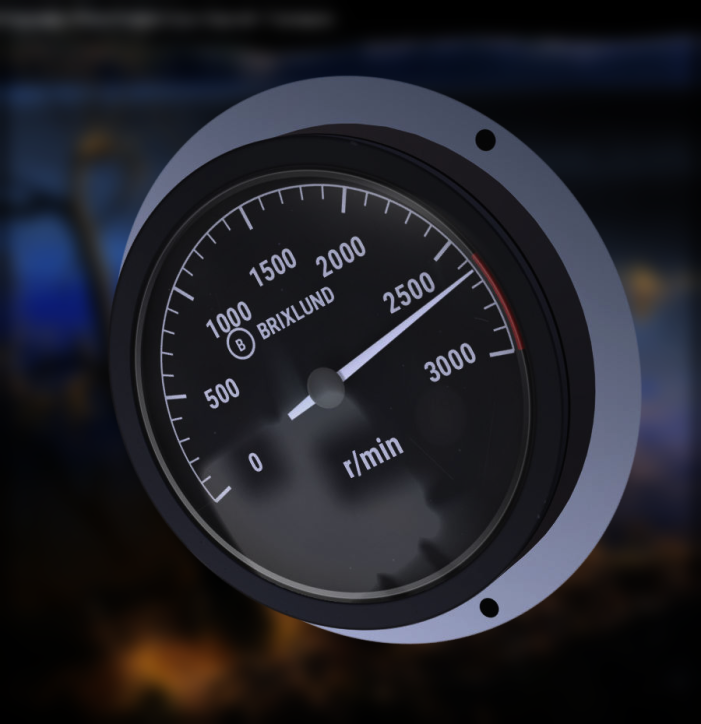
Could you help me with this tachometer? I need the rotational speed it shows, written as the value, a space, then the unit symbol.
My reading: 2650 rpm
